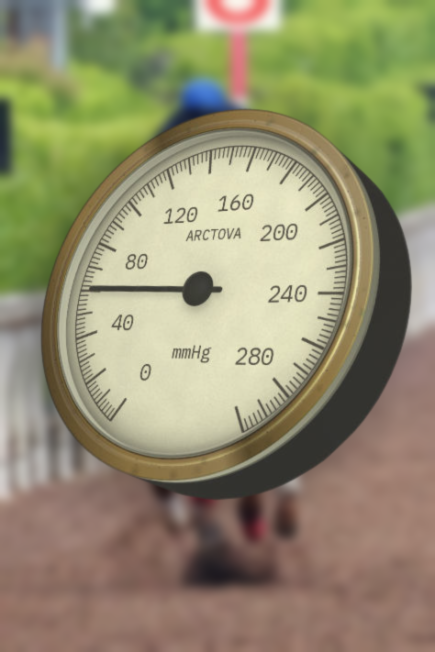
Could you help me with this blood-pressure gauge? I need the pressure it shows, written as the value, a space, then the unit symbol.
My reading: 60 mmHg
